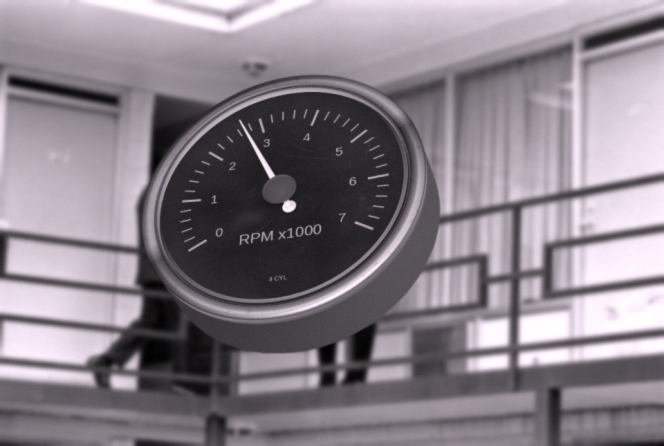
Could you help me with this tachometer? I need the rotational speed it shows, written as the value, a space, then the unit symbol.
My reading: 2700 rpm
